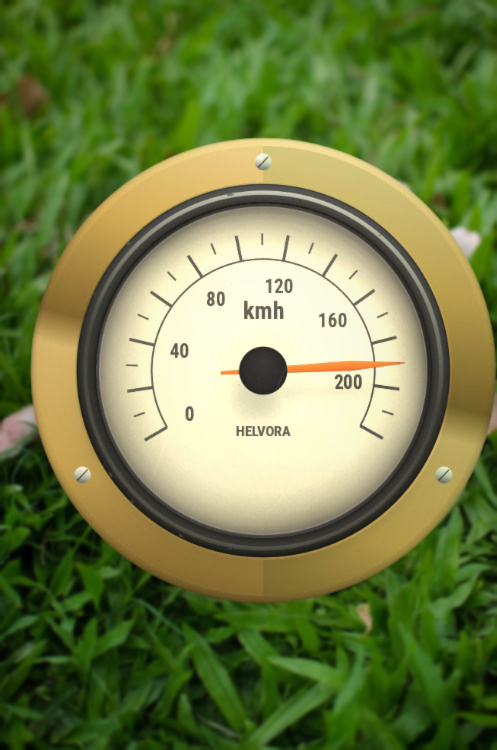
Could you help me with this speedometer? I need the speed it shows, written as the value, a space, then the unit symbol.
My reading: 190 km/h
